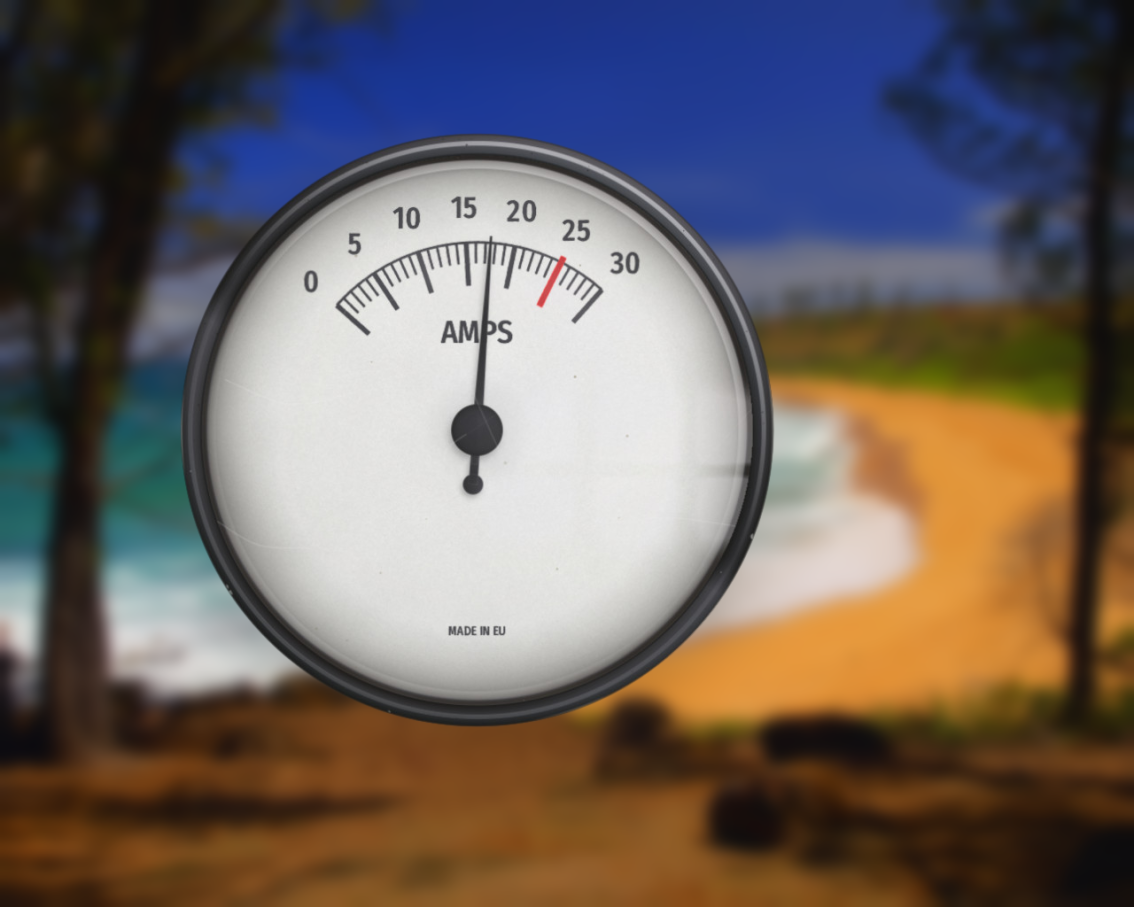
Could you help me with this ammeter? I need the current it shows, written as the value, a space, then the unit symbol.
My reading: 17.5 A
